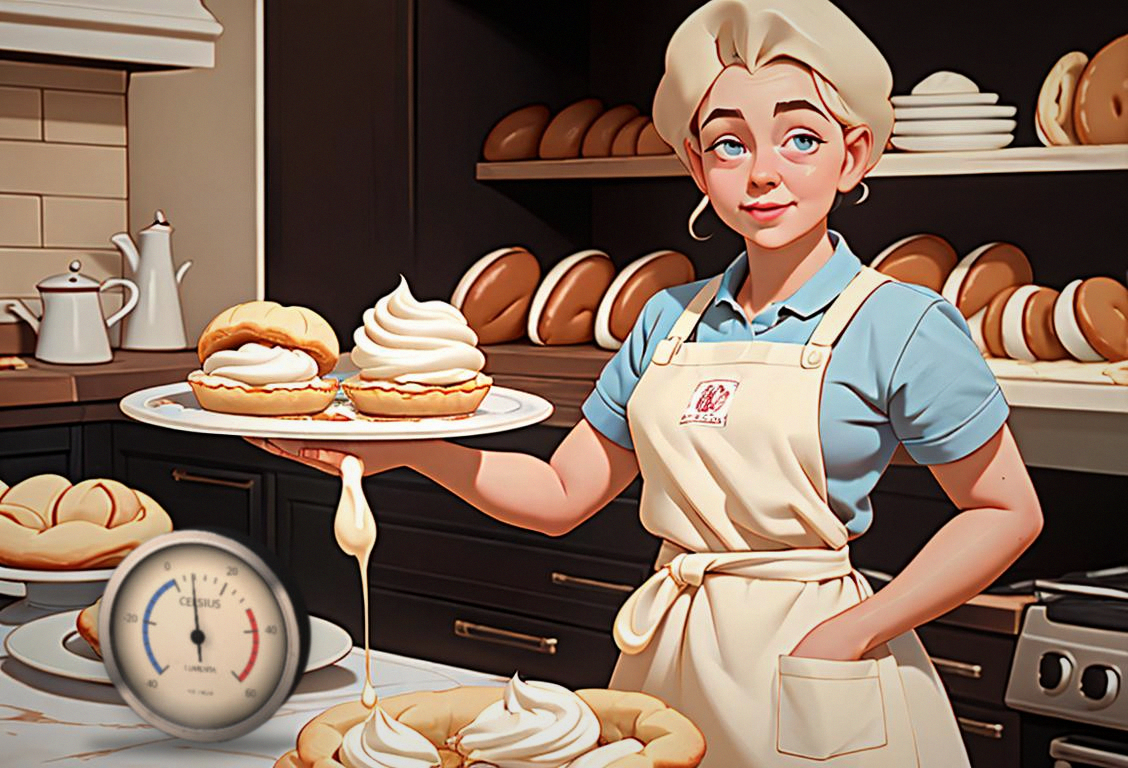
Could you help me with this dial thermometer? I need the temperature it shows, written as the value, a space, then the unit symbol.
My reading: 8 °C
